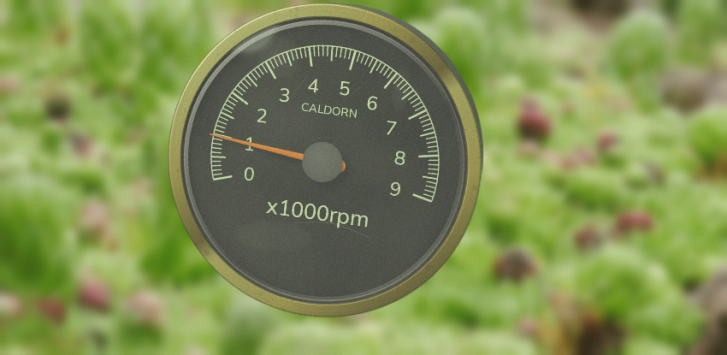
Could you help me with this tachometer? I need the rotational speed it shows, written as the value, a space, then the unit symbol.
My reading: 1000 rpm
